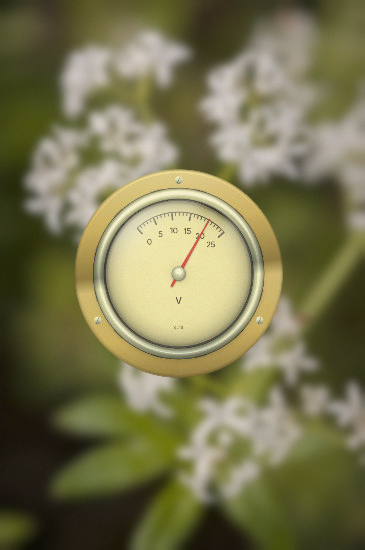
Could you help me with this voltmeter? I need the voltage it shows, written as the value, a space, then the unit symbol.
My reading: 20 V
